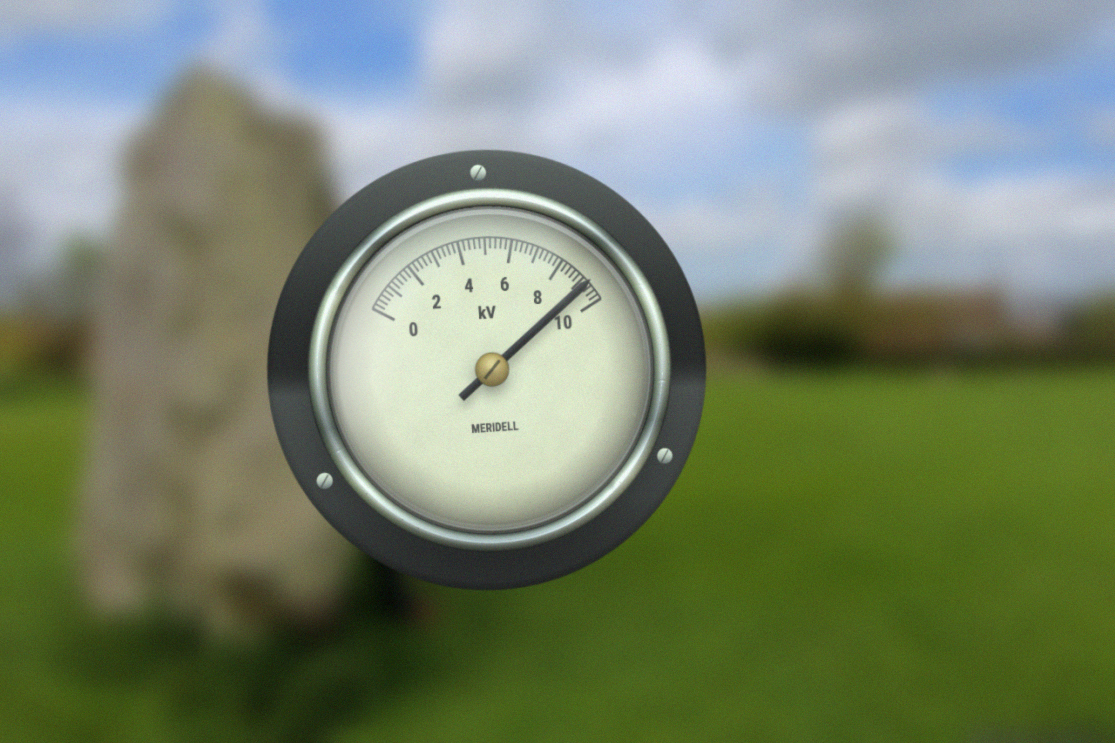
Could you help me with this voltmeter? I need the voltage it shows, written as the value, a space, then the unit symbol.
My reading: 9.2 kV
